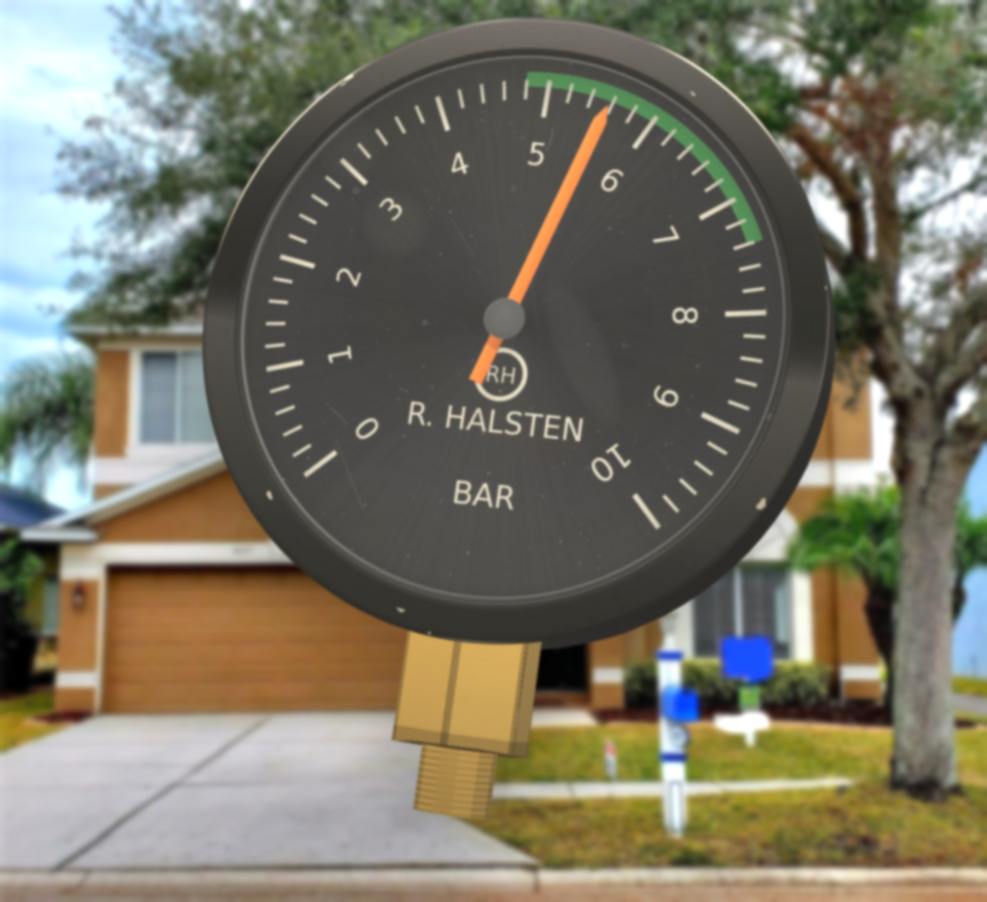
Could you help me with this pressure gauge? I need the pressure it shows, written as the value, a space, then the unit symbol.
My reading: 5.6 bar
